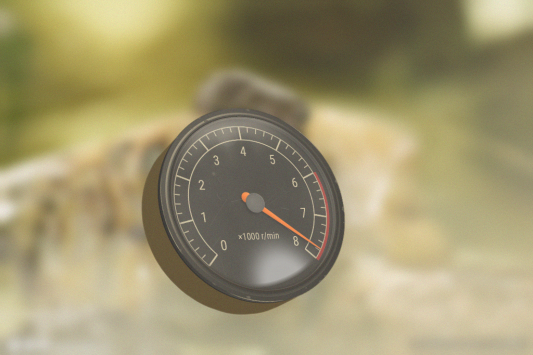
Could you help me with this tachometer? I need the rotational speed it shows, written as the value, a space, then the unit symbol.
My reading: 7800 rpm
